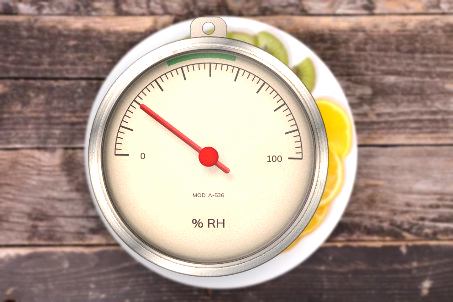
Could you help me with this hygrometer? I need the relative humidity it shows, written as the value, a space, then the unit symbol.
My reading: 20 %
